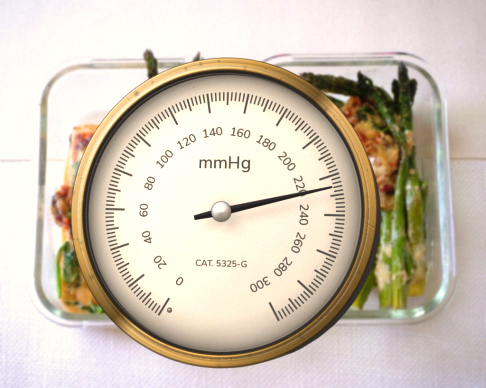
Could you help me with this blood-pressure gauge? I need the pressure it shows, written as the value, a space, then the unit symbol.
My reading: 226 mmHg
